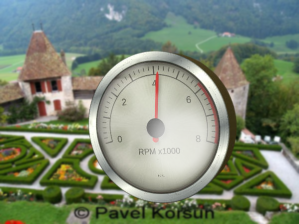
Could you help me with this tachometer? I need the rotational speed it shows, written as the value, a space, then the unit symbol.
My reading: 4200 rpm
